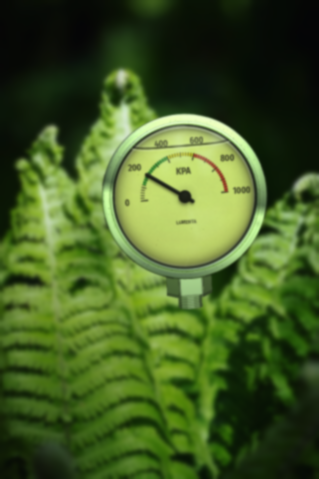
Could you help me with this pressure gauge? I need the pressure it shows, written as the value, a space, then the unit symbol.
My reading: 200 kPa
